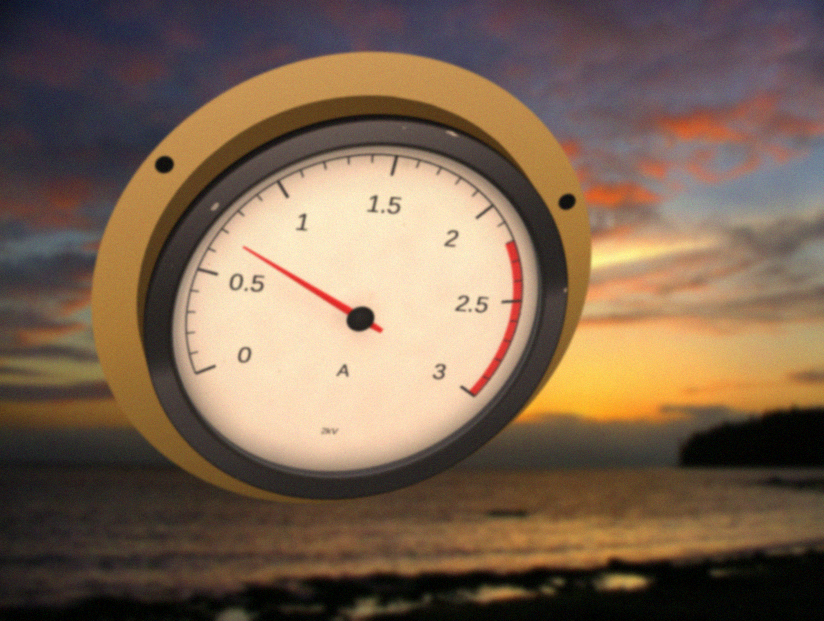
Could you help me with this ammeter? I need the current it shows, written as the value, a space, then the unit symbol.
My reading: 0.7 A
